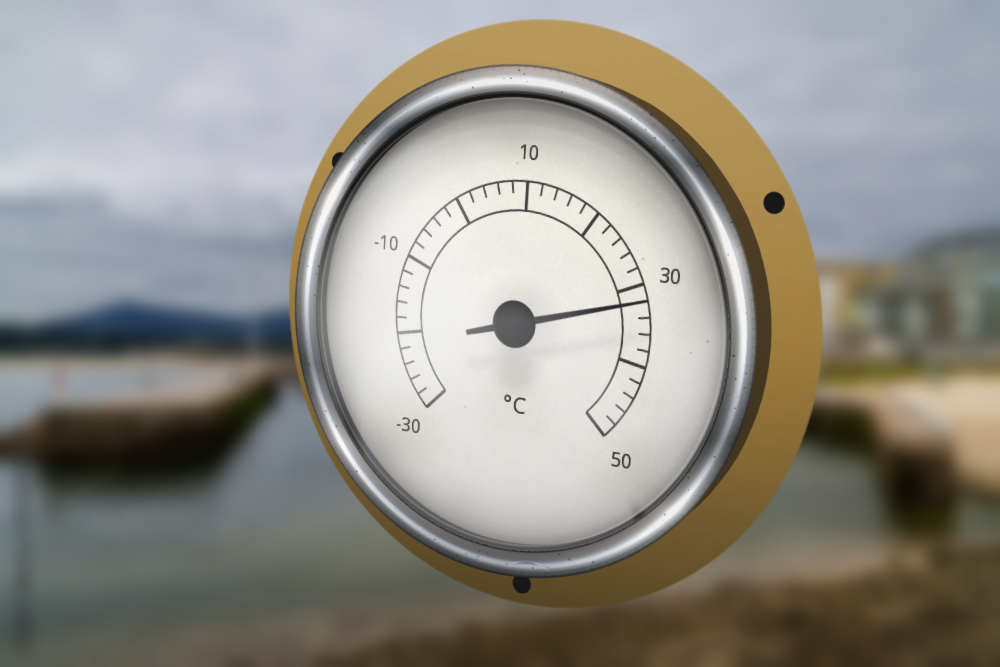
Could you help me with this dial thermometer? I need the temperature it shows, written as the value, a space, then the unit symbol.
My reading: 32 °C
